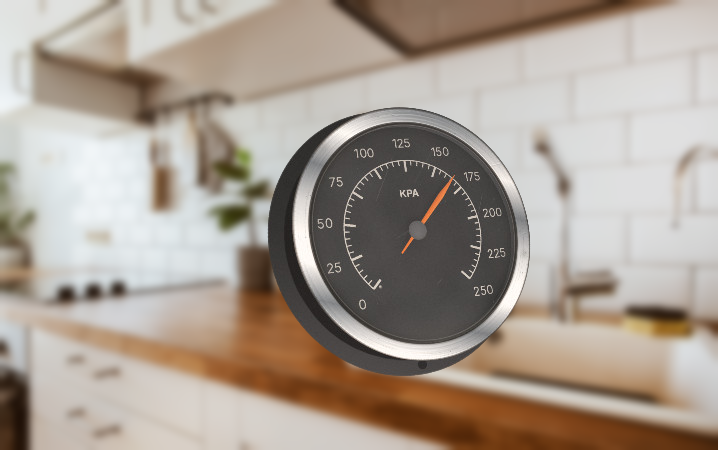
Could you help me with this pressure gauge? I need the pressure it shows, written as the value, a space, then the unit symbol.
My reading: 165 kPa
